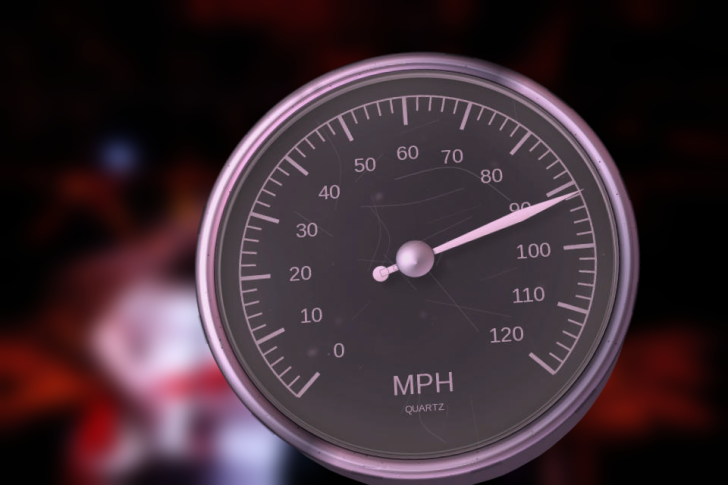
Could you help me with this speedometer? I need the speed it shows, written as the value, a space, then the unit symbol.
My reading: 92 mph
